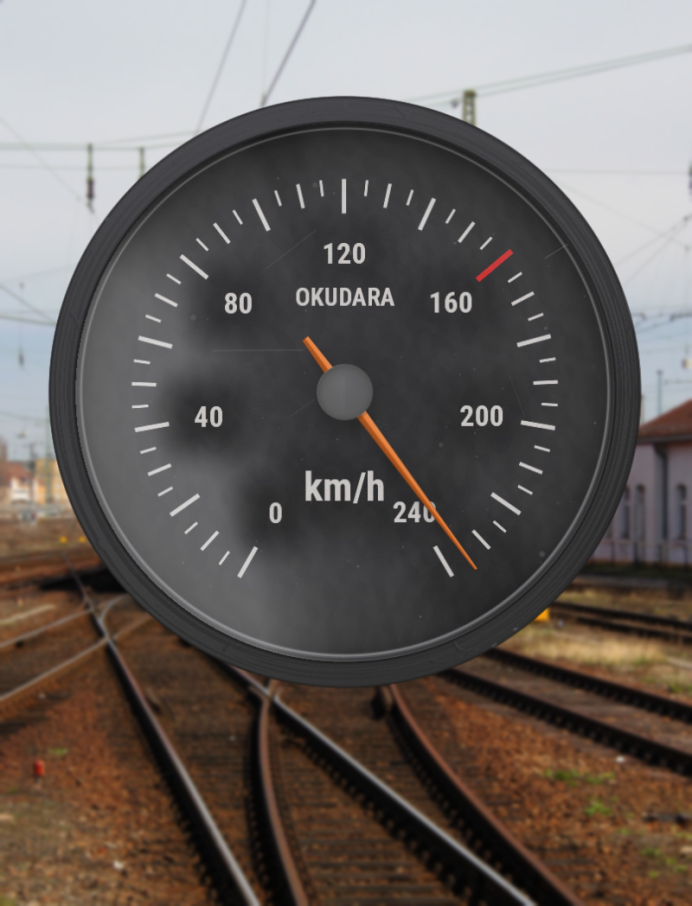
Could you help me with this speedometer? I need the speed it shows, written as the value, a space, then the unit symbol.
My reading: 235 km/h
